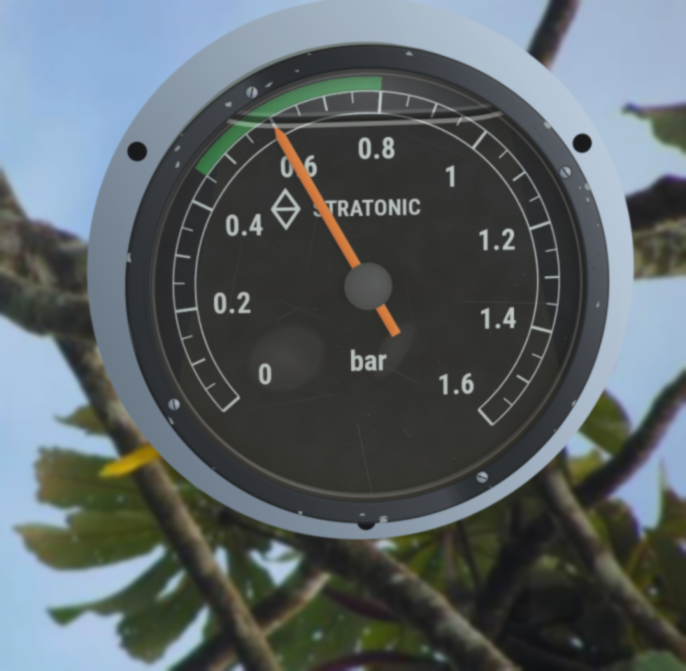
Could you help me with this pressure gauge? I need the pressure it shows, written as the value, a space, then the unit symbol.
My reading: 0.6 bar
